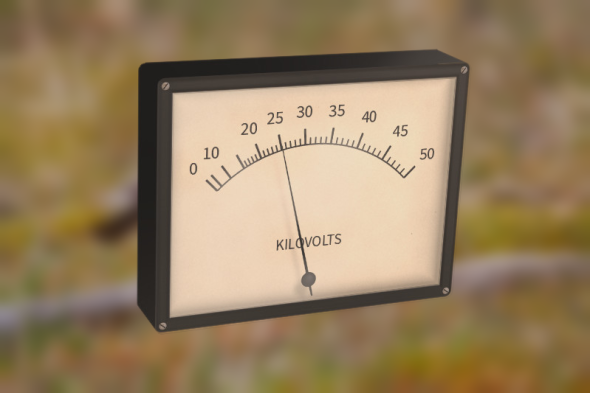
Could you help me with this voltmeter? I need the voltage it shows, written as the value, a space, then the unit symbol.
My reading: 25 kV
